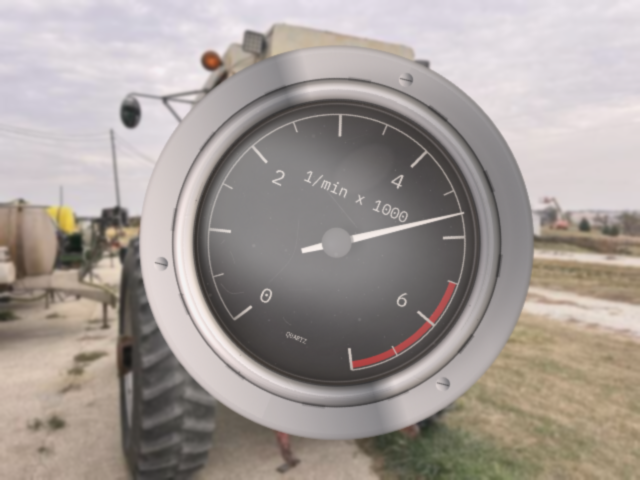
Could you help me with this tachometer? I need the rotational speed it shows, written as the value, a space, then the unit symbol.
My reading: 4750 rpm
